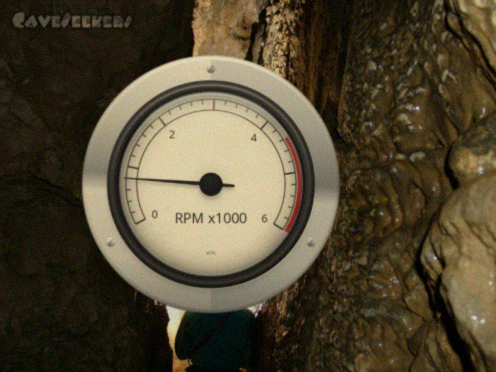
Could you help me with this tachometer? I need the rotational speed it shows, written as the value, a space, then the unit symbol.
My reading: 800 rpm
